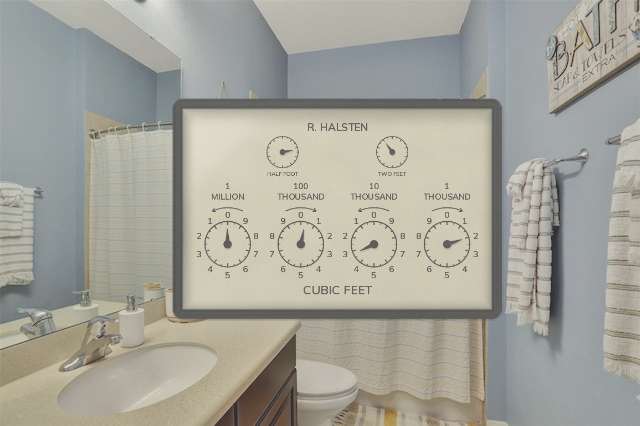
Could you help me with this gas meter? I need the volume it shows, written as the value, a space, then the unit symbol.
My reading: 3200 ft³
